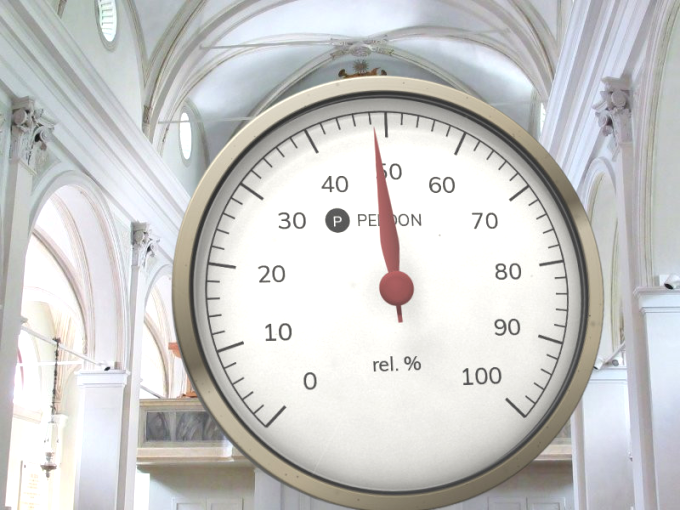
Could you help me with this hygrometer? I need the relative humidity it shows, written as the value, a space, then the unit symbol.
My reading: 48 %
